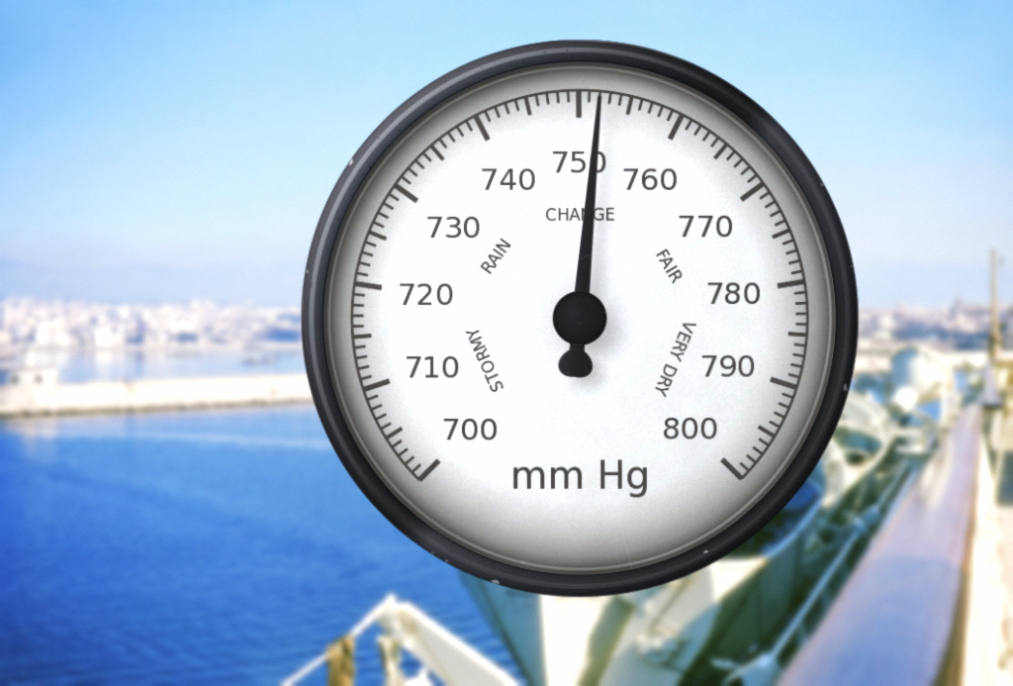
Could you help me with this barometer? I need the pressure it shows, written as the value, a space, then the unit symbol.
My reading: 752 mmHg
